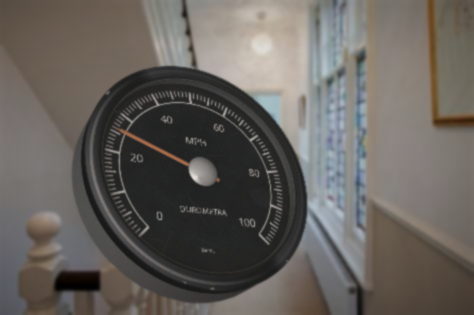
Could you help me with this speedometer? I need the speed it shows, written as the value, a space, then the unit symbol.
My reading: 25 mph
